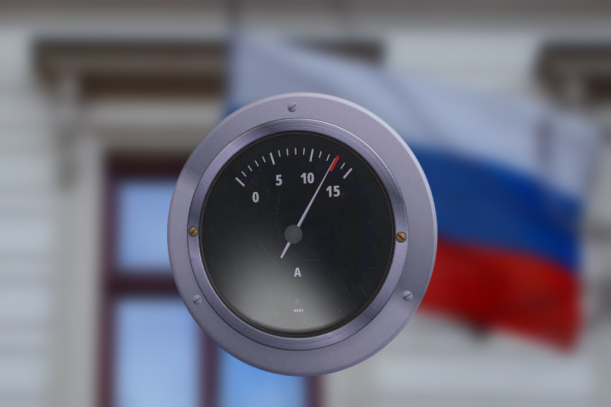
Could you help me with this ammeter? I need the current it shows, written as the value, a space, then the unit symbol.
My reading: 13 A
